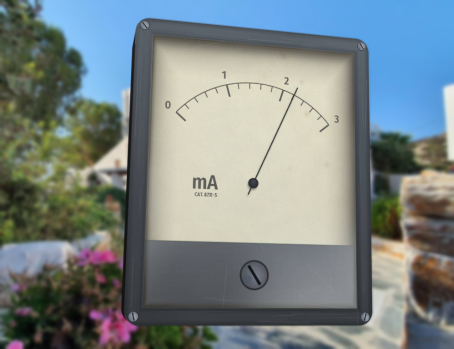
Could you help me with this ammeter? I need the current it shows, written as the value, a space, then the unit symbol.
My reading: 2.2 mA
